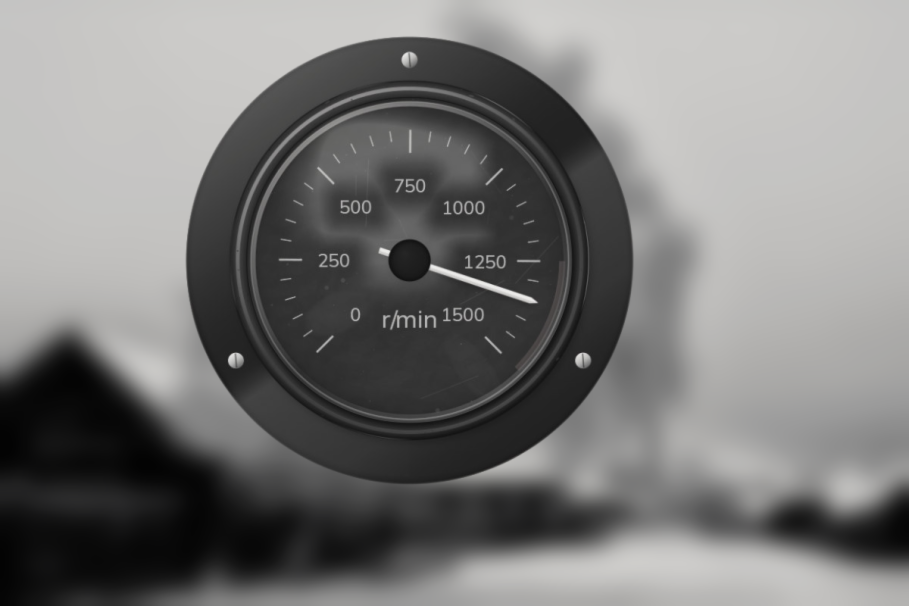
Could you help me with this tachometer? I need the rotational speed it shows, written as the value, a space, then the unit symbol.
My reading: 1350 rpm
